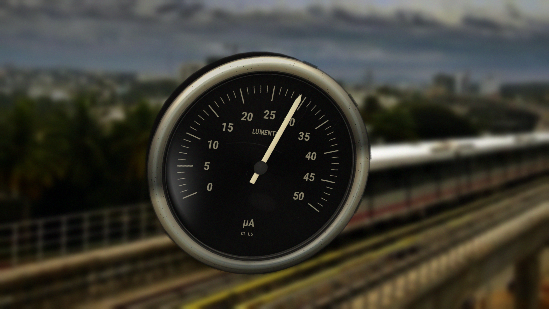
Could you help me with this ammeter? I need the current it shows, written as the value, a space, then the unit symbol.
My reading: 29 µA
